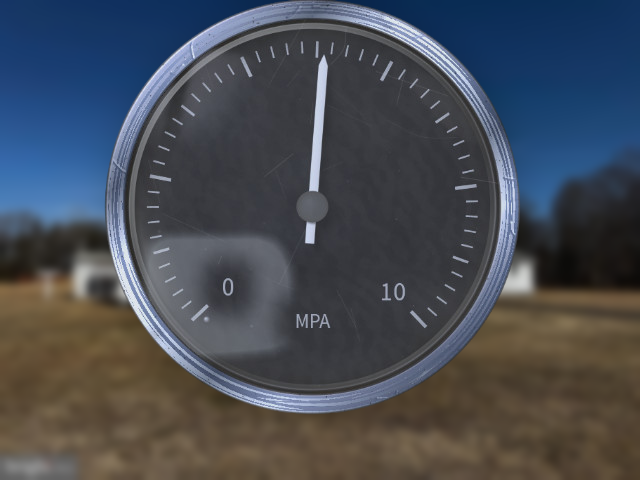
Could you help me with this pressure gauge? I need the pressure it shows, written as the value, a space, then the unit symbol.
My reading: 5.1 MPa
